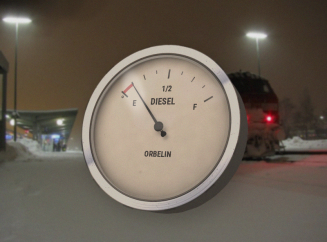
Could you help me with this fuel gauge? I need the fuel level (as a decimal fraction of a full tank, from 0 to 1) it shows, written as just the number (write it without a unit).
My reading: 0.125
